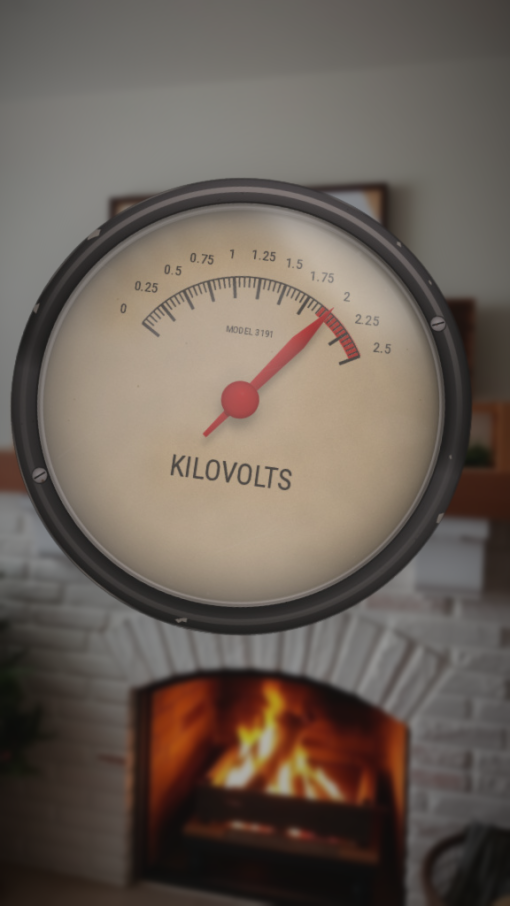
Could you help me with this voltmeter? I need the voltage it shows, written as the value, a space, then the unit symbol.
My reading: 2 kV
